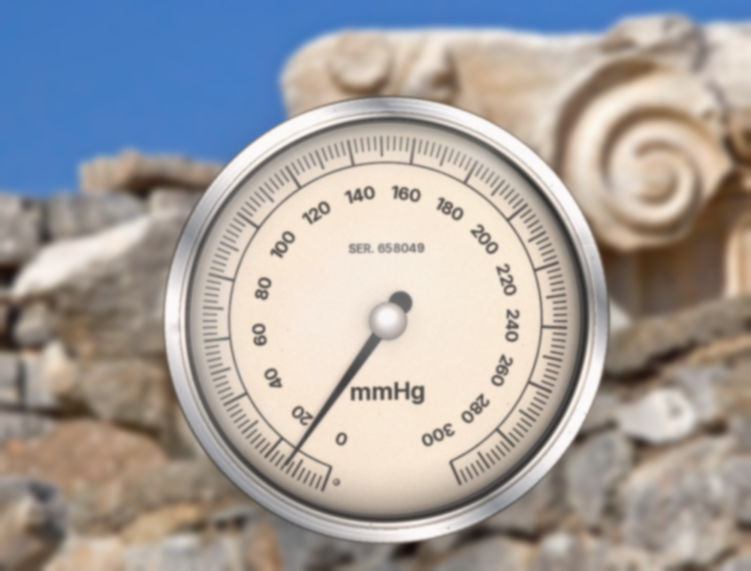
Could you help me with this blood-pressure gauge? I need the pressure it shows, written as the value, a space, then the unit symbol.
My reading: 14 mmHg
